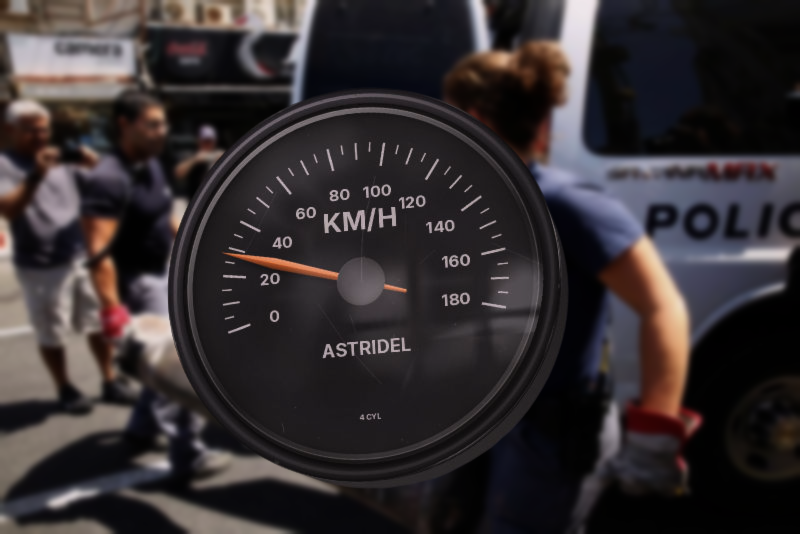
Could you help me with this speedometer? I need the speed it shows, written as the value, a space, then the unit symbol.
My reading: 27.5 km/h
